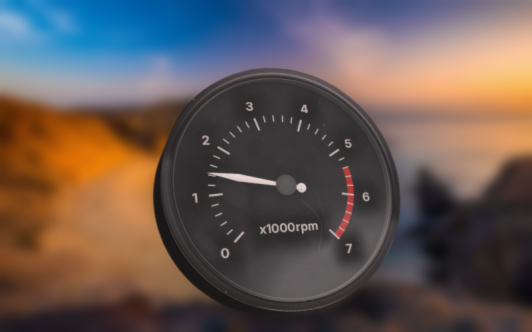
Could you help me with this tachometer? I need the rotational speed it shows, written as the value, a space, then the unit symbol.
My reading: 1400 rpm
